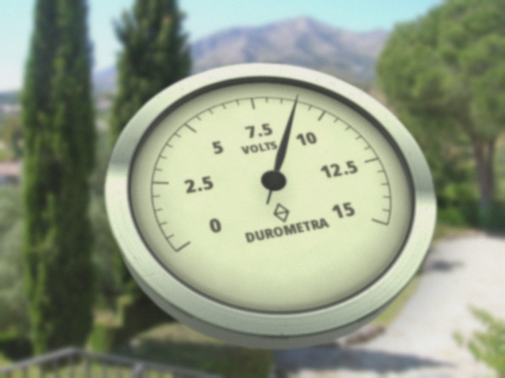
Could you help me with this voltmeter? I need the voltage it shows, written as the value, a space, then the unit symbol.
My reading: 9 V
